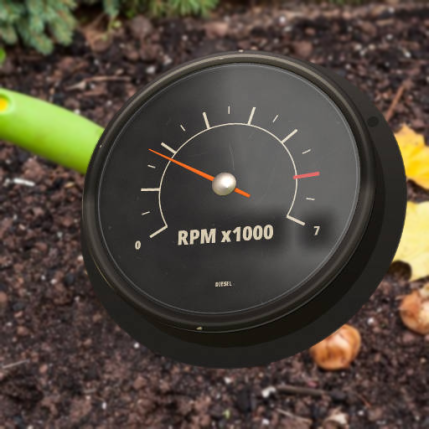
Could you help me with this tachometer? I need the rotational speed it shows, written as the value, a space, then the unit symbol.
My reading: 1750 rpm
